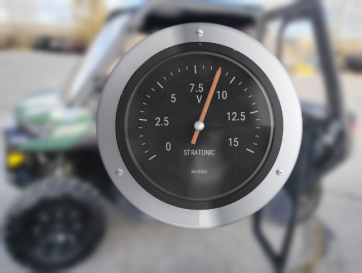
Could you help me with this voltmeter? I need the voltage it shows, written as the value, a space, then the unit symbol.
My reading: 9 V
